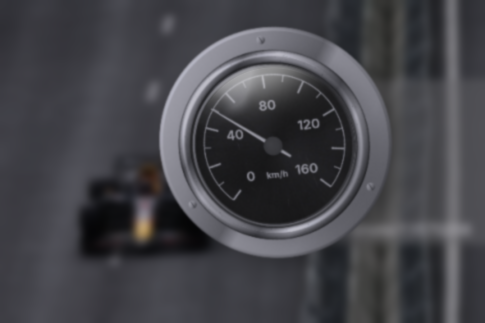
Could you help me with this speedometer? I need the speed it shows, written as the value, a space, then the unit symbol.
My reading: 50 km/h
